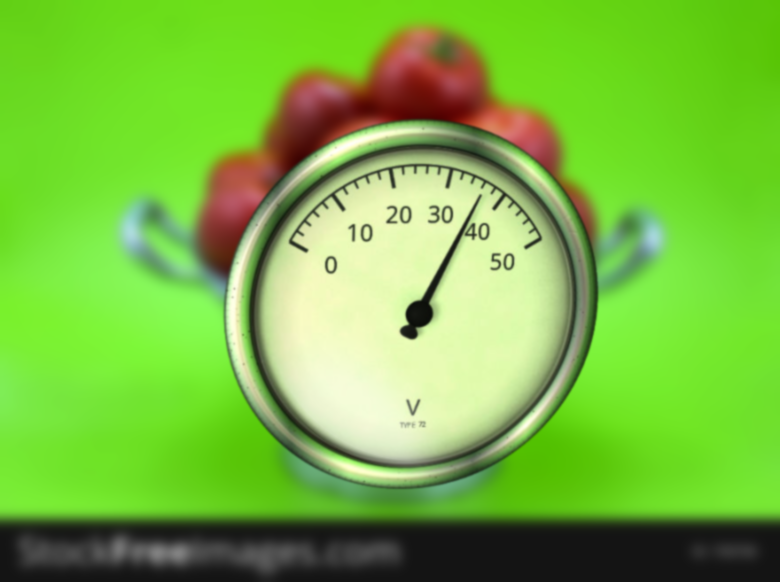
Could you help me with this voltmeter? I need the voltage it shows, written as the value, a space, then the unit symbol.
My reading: 36 V
